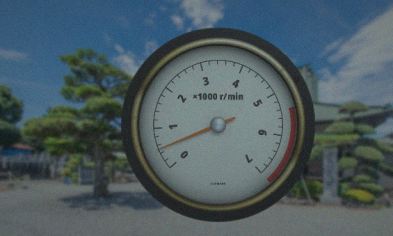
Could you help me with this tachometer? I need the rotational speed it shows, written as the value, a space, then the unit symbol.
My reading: 500 rpm
